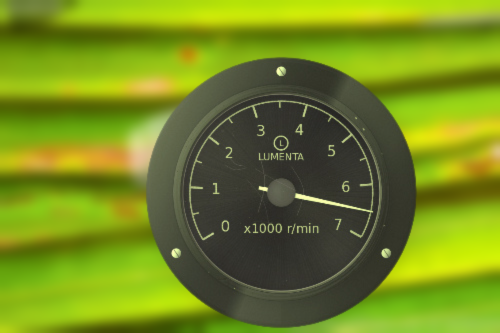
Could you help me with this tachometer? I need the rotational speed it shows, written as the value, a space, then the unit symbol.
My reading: 6500 rpm
